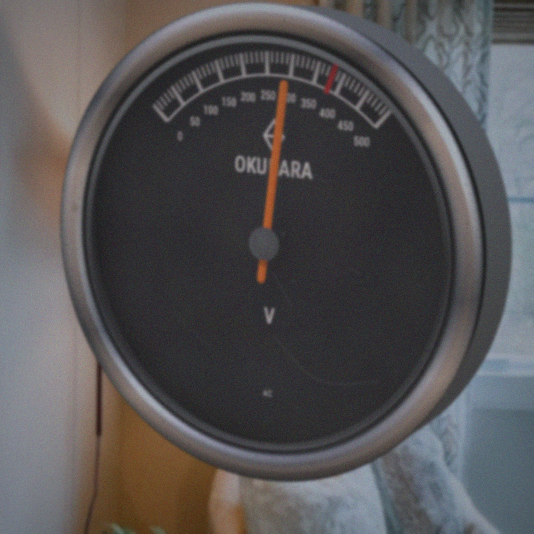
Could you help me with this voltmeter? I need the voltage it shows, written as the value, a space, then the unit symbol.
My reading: 300 V
